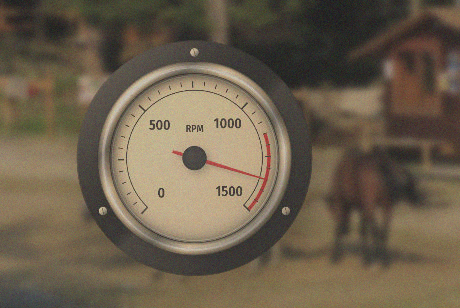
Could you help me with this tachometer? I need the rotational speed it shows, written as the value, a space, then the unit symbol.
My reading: 1350 rpm
